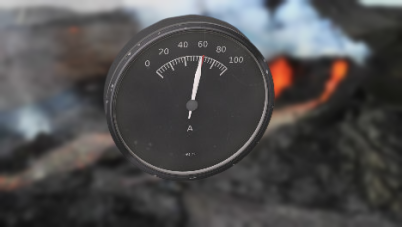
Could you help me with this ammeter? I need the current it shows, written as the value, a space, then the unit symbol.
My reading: 60 A
